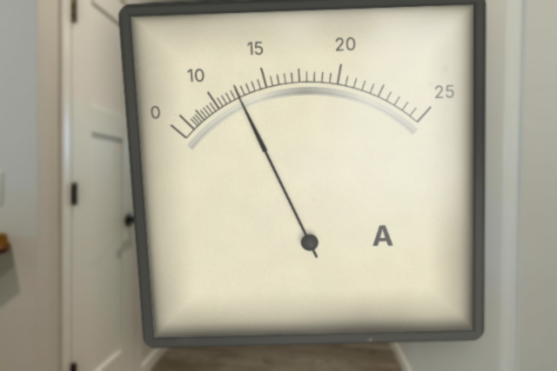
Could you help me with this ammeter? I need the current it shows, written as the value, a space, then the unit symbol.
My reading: 12.5 A
